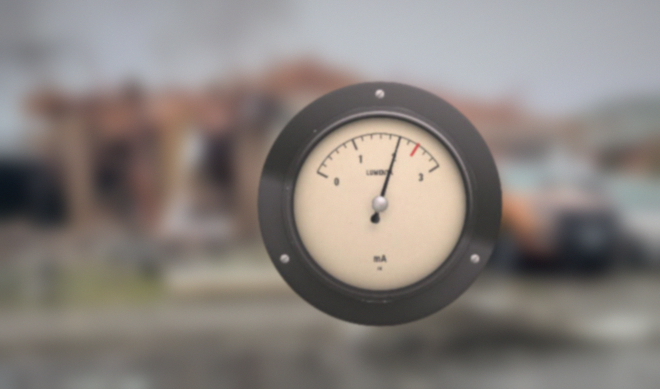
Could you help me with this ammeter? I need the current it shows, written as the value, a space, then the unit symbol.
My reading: 2 mA
